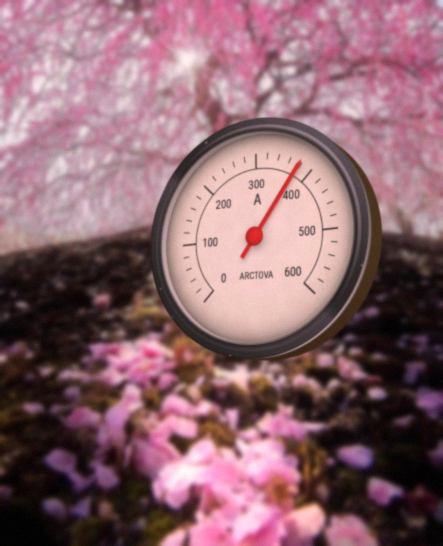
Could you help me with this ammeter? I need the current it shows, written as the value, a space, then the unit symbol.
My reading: 380 A
